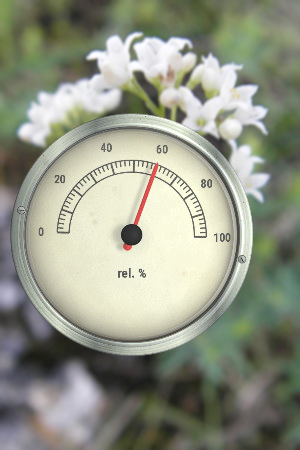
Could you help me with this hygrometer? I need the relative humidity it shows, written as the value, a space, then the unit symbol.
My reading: 60 %
